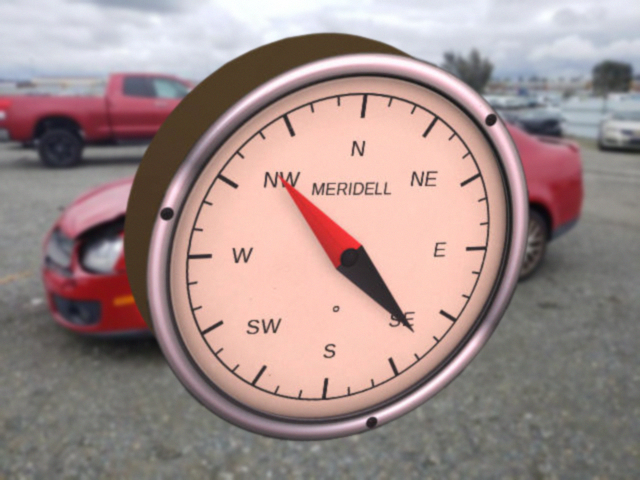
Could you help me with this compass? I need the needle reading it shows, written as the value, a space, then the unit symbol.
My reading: 315 °
